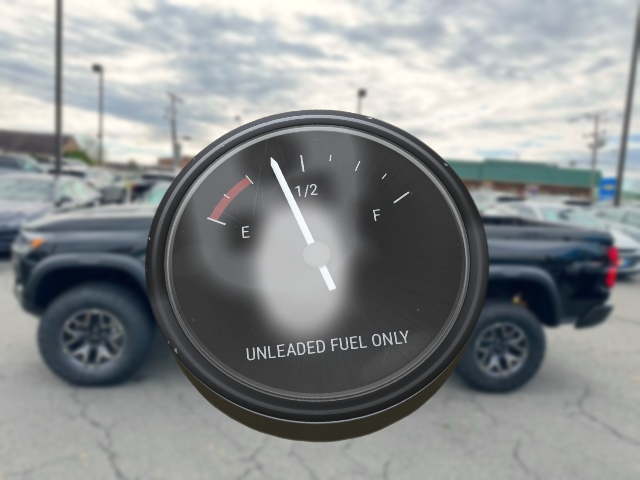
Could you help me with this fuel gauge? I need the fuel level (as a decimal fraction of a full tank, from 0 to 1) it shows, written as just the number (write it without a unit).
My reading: 0.375
